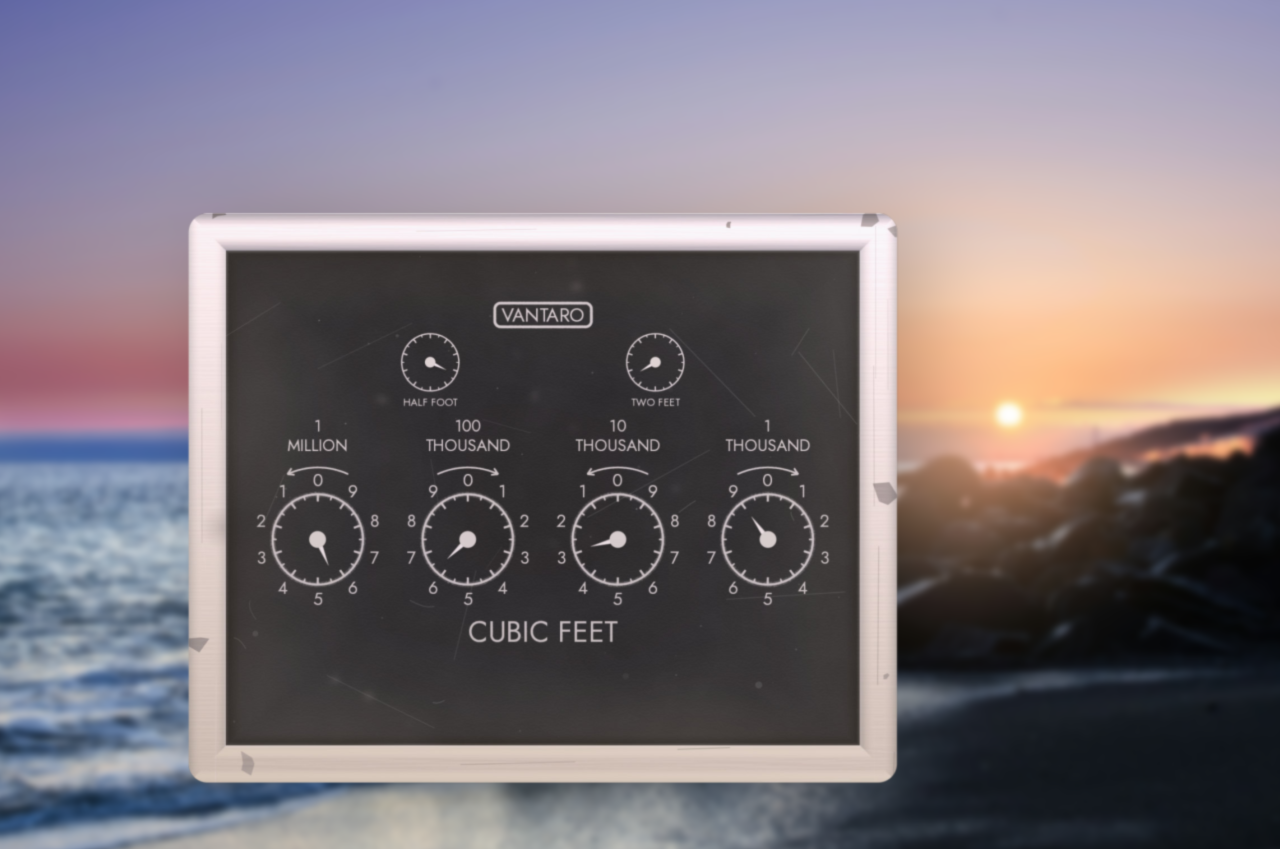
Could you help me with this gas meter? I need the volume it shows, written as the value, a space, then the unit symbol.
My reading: 562900 ft³
